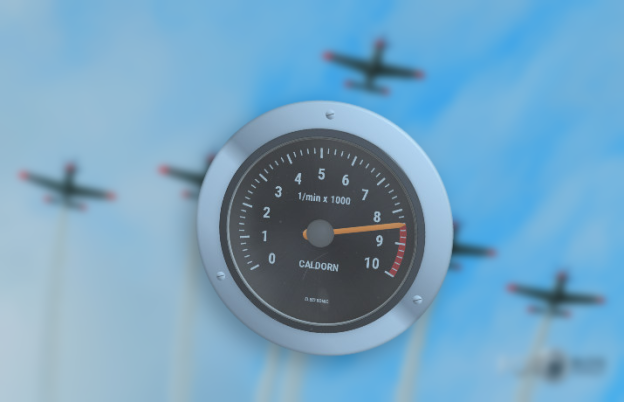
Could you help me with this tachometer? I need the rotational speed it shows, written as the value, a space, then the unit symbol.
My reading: 8400 rpm
